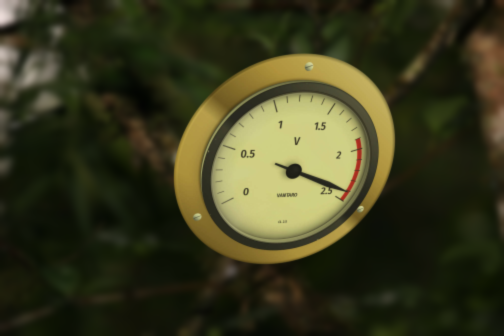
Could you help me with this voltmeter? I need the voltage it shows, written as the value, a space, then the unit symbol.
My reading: 2.4 V
